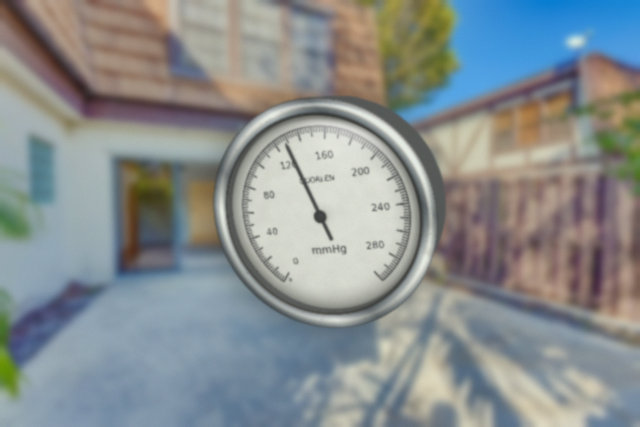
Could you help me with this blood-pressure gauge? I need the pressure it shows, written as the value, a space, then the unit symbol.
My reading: 130 mmHg
